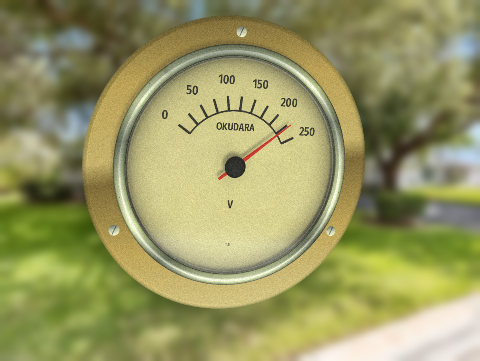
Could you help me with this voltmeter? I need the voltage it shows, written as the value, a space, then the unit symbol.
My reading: 225 V
